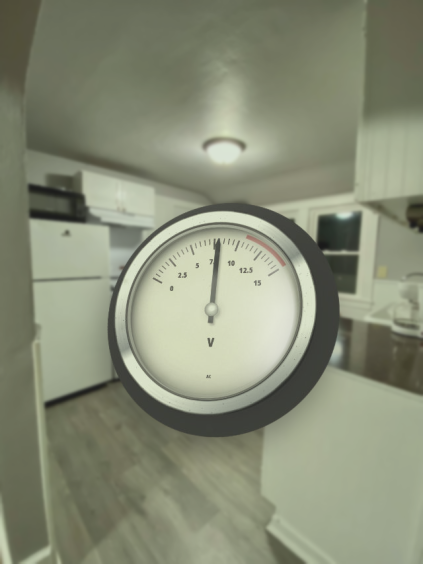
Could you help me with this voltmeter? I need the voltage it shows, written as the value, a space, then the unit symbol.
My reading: 8 V
